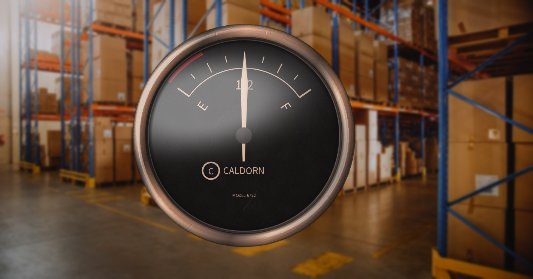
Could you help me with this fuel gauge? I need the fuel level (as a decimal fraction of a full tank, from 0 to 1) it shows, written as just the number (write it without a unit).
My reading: 0.5
